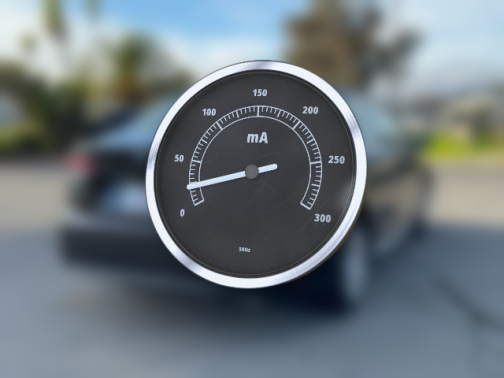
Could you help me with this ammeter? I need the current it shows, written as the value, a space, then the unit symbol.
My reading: 20 mA
